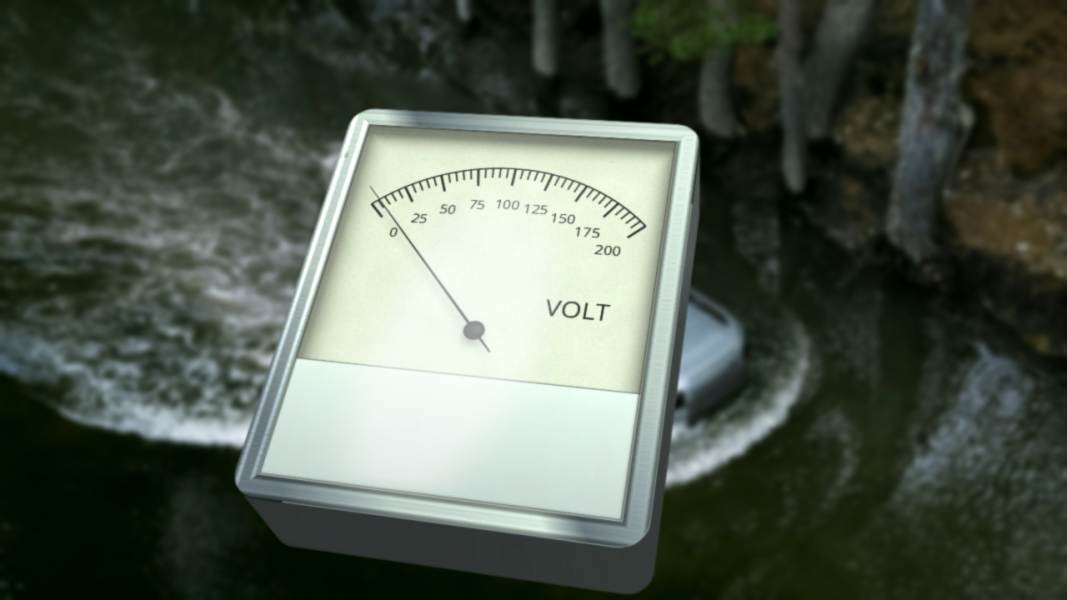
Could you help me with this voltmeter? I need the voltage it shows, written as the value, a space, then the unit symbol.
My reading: 5 V
